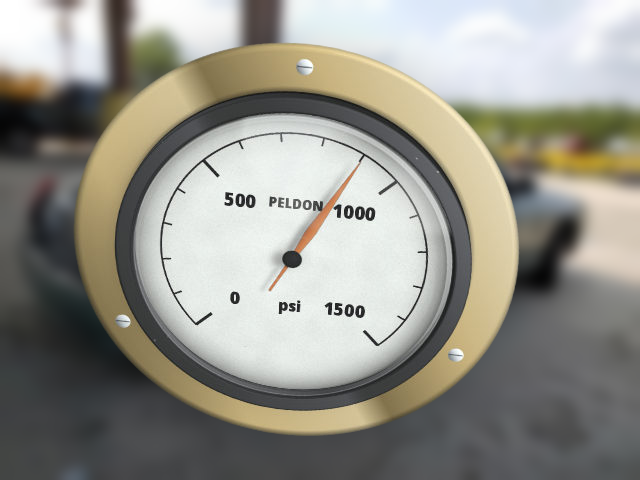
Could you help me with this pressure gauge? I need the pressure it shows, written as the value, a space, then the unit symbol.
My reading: 900 psi
